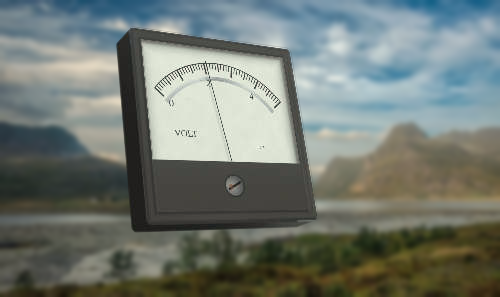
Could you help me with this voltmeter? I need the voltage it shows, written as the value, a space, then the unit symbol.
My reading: 2 V
